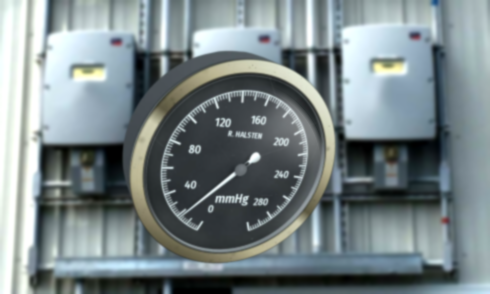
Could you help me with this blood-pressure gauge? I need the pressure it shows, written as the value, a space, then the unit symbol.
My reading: 20 mmHg
